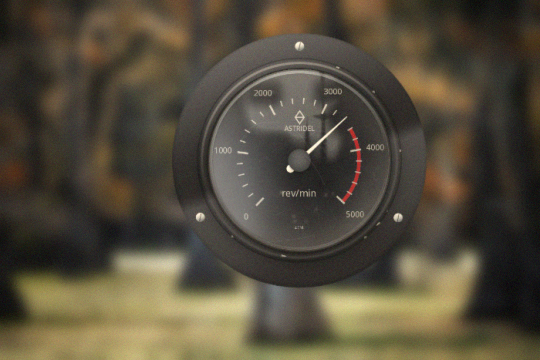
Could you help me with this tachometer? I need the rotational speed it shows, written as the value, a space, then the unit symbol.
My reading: 3400 rpm
